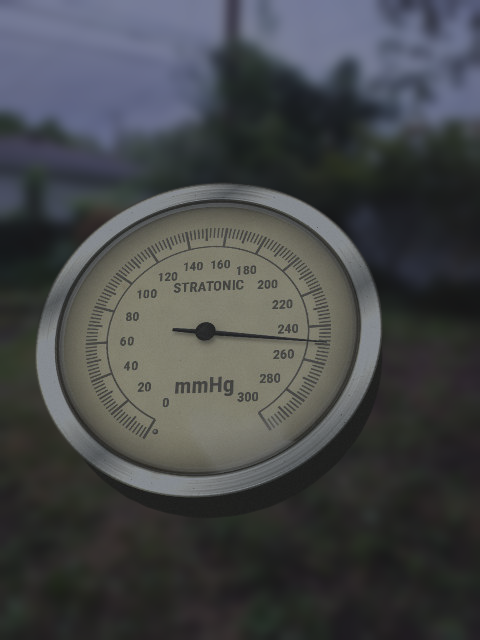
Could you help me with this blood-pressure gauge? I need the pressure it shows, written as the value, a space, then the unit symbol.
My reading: 250 mmHg
